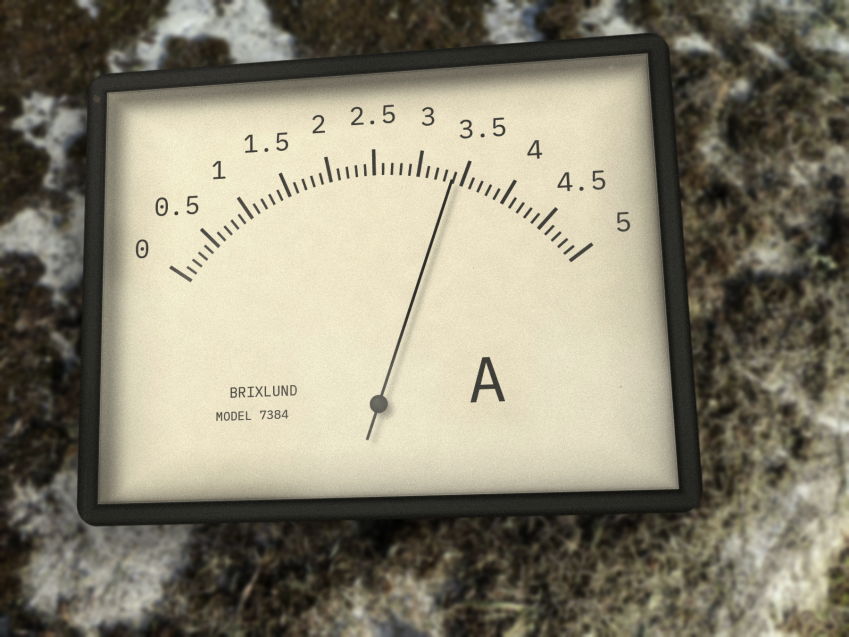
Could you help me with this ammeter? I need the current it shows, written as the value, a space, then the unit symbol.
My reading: 3.4 A
